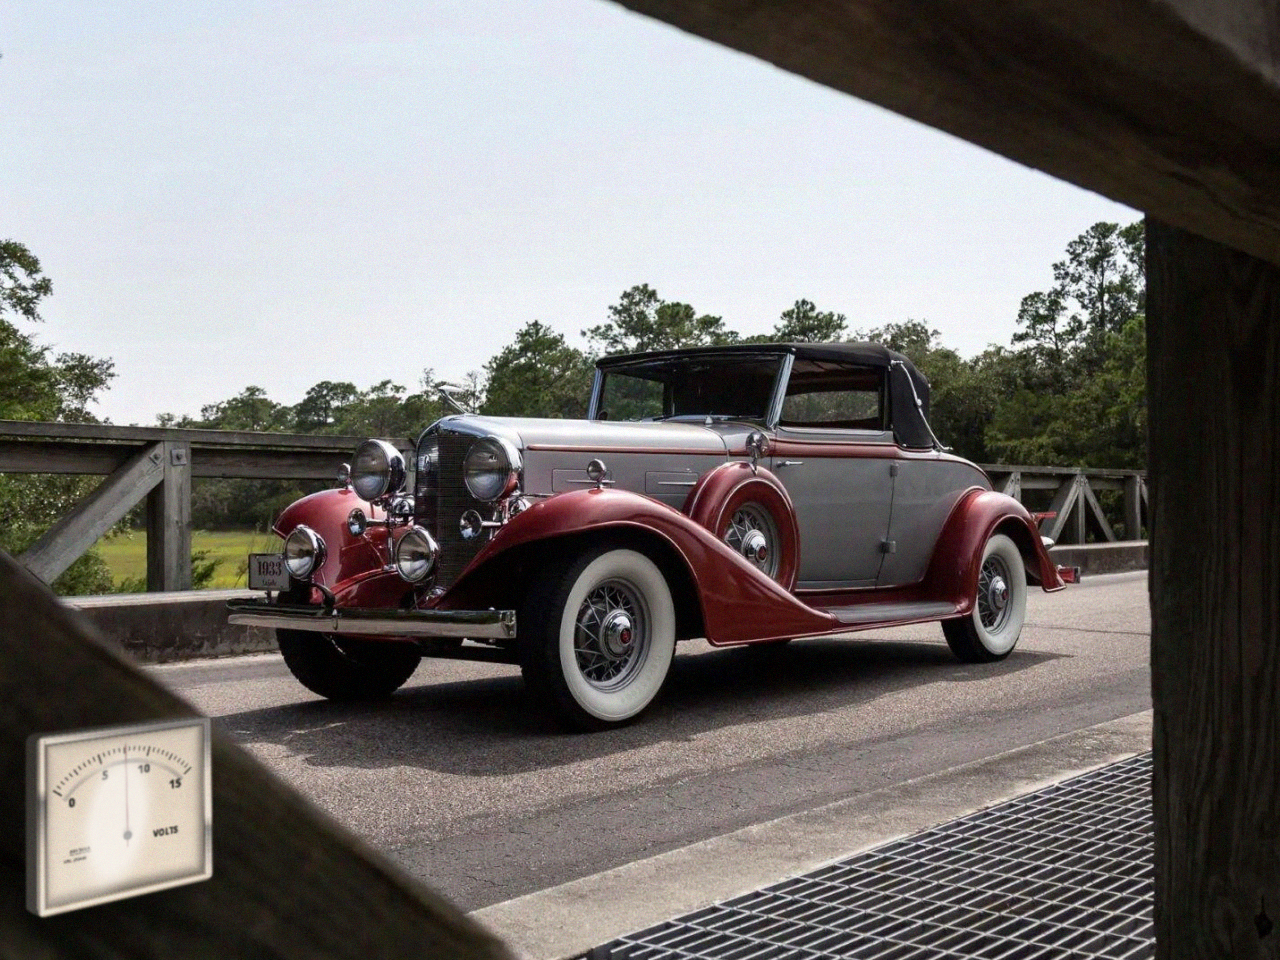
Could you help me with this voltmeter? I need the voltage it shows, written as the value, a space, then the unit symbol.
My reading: 7.5 V
